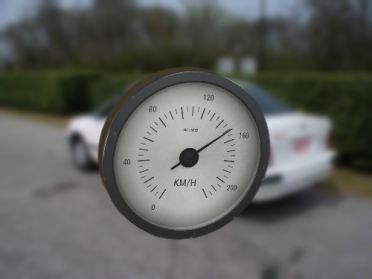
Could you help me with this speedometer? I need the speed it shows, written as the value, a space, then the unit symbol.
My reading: 150 km/h
